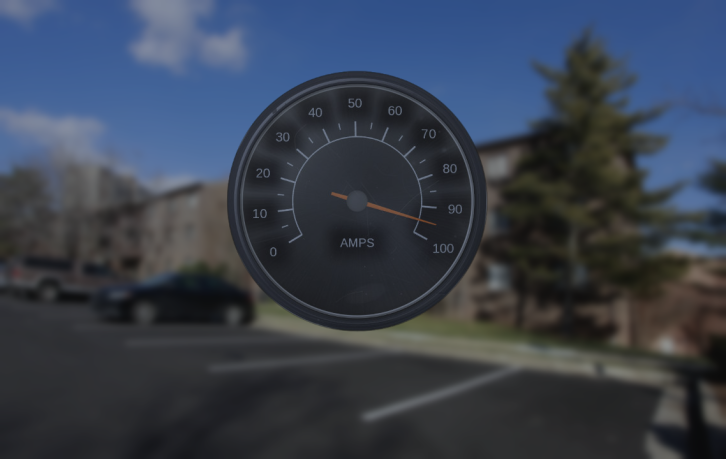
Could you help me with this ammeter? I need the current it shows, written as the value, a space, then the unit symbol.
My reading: 95 A
